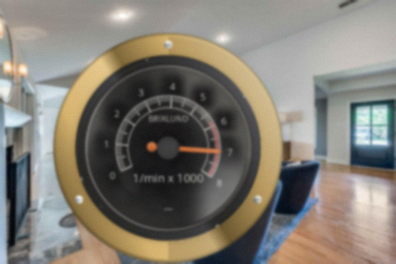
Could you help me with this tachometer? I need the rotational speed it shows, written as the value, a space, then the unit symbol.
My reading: 7000 rpm
